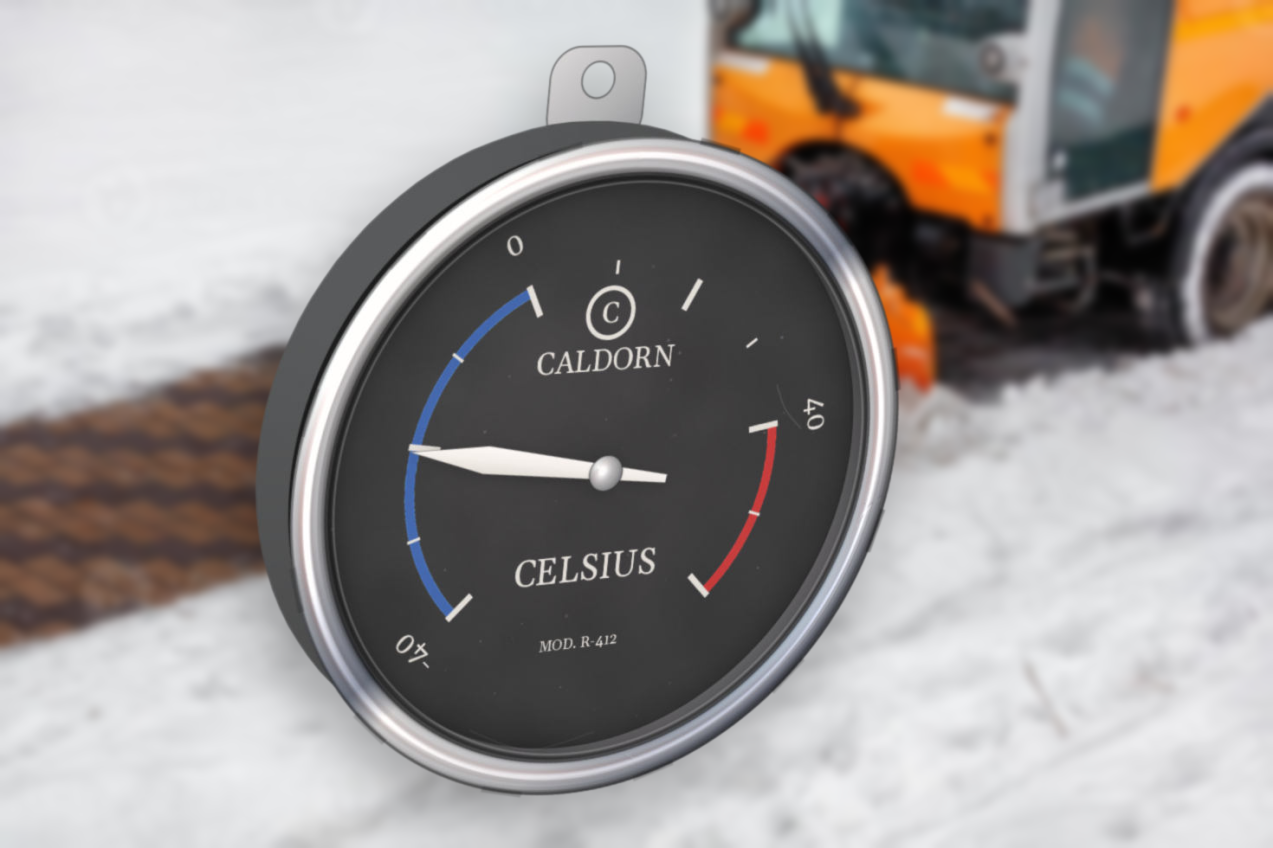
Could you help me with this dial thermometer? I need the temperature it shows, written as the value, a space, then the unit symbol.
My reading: -20 °C
